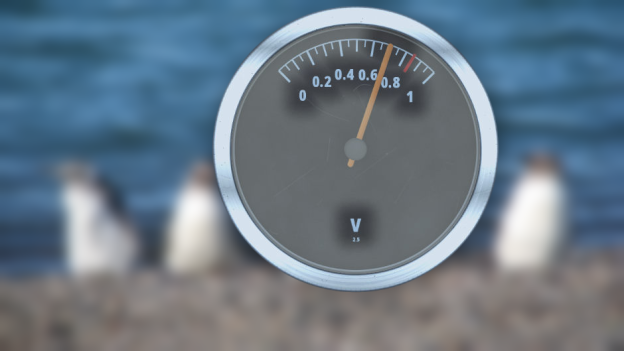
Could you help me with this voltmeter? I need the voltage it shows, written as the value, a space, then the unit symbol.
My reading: 0.7 V
